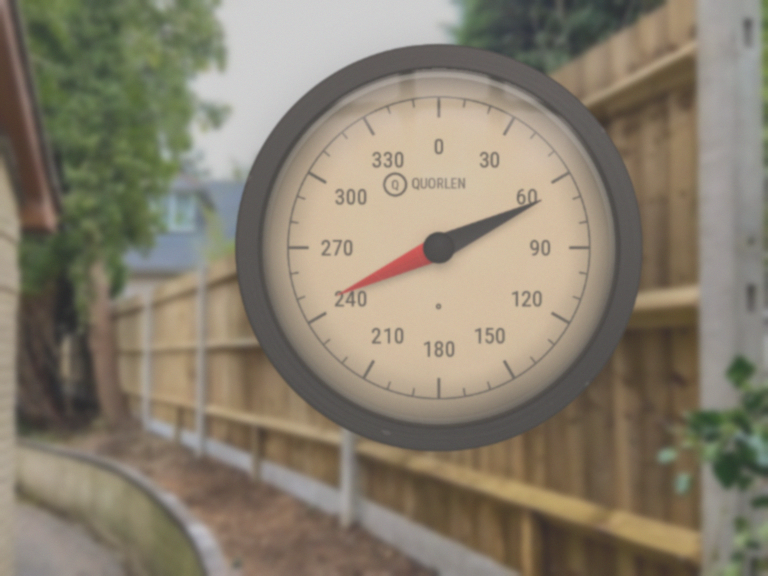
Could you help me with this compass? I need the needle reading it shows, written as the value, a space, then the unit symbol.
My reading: 245 °
